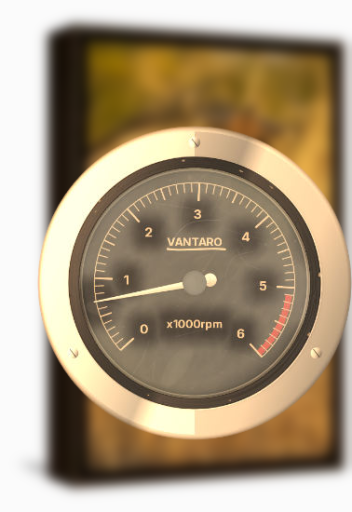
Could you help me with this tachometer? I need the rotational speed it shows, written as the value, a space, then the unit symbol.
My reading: 700 rpm
